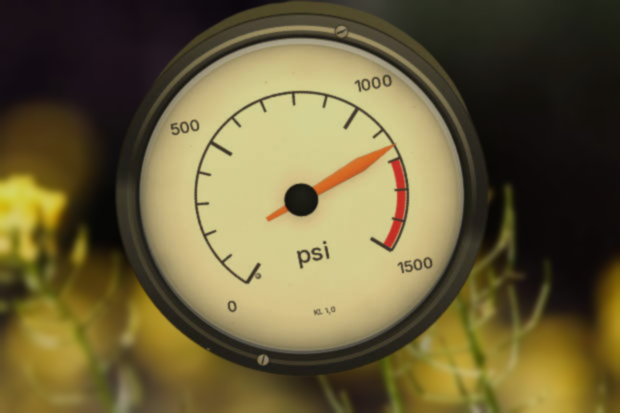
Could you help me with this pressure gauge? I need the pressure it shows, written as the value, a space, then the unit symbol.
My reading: 1150 psi
